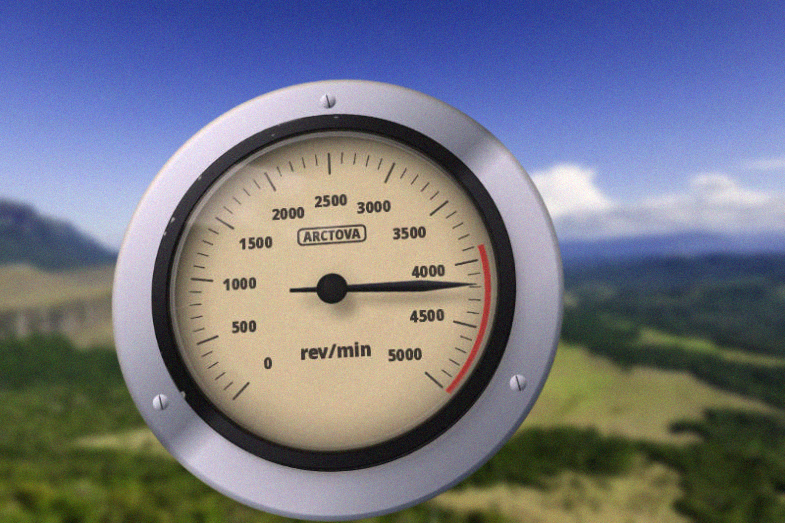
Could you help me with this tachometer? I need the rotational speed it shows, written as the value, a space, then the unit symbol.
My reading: 4200 rpm
